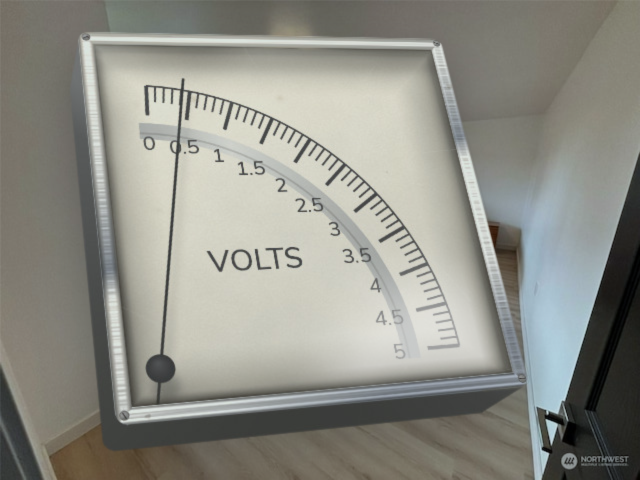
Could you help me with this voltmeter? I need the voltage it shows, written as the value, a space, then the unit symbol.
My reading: 0.4 V
